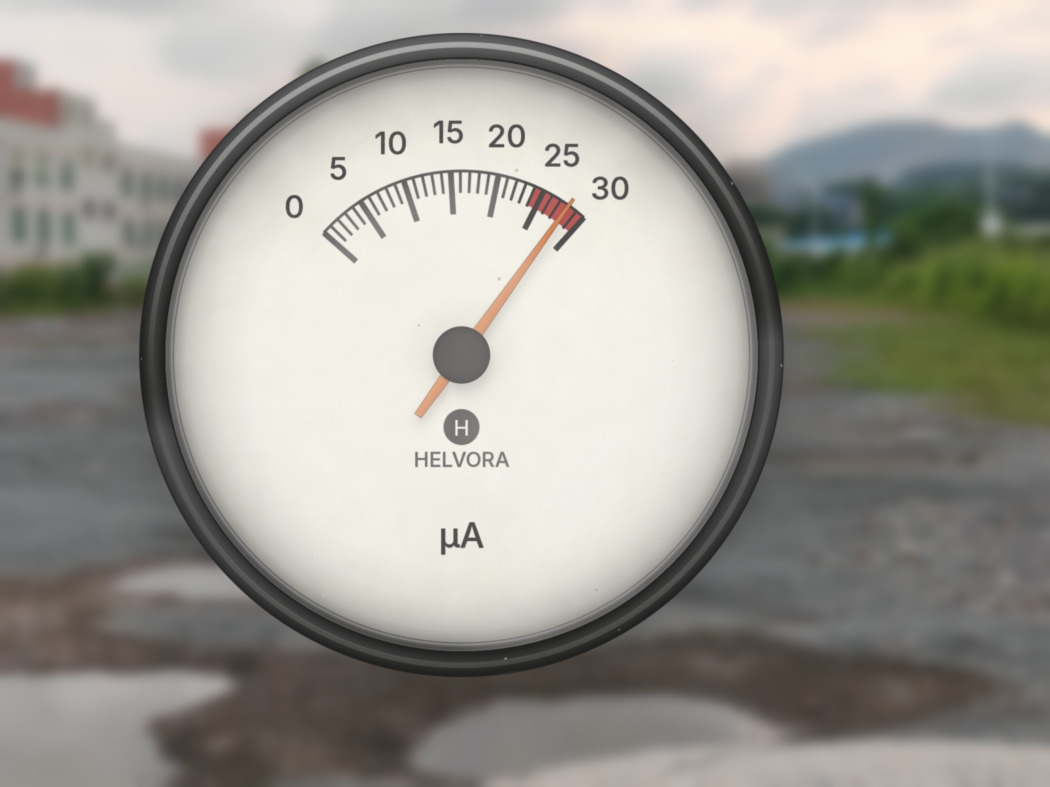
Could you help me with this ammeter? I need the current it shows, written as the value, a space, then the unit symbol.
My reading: 28 µA
